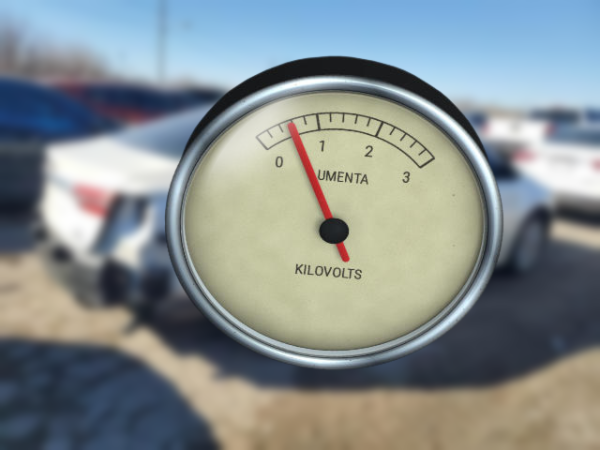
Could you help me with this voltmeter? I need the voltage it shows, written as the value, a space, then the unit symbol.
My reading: 0.6 kV
